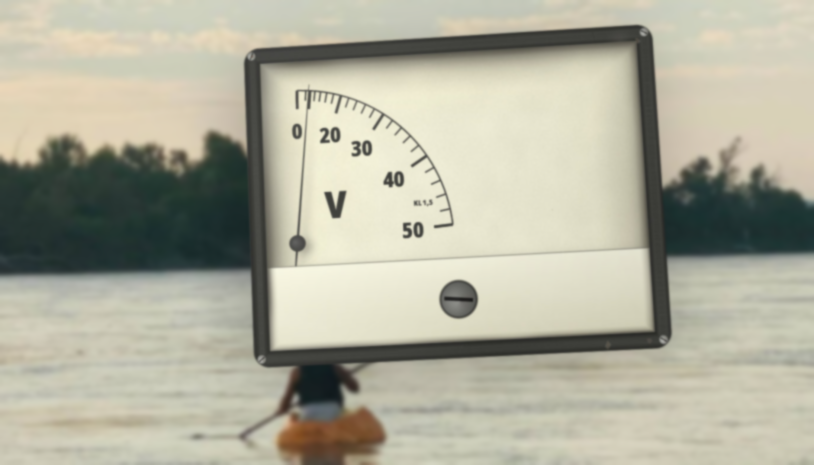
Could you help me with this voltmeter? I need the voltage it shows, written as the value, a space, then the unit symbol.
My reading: 10 V
